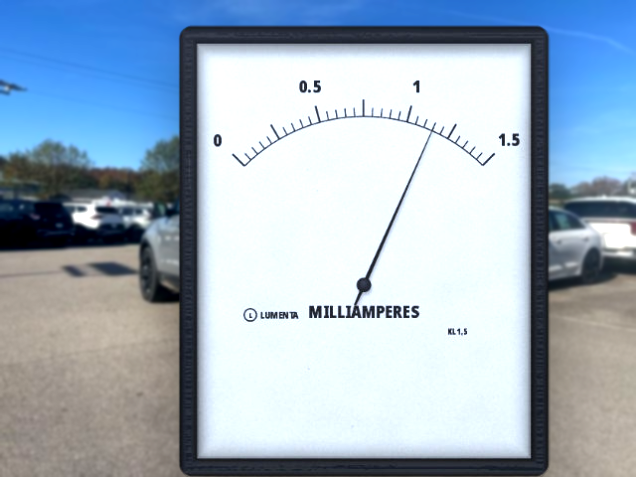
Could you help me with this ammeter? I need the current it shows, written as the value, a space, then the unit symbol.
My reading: 1.15 mA
